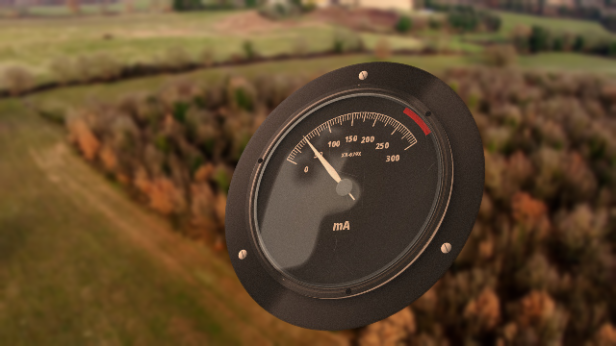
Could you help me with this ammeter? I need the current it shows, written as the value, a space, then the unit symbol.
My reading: 50 mA
